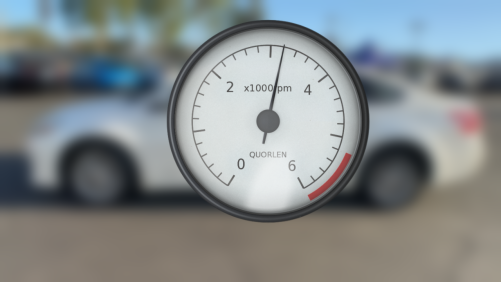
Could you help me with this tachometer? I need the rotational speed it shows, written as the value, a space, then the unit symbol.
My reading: 3200 rpm
